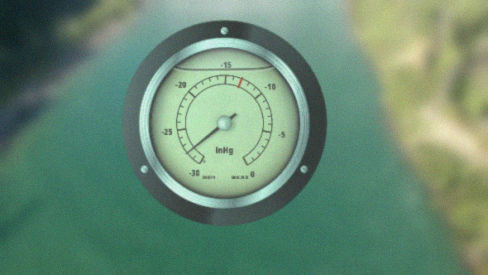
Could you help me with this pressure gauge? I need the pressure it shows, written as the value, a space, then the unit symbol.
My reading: -28 inHg
